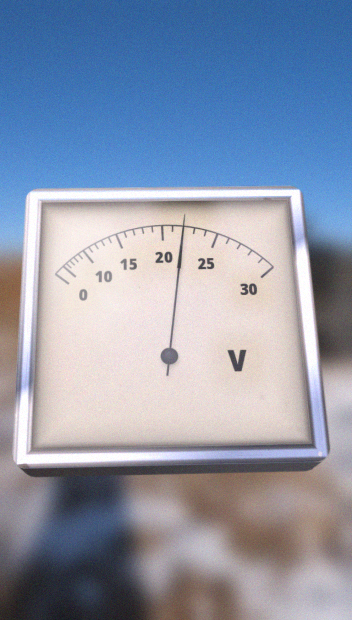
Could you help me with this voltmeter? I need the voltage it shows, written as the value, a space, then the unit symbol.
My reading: 22 V
